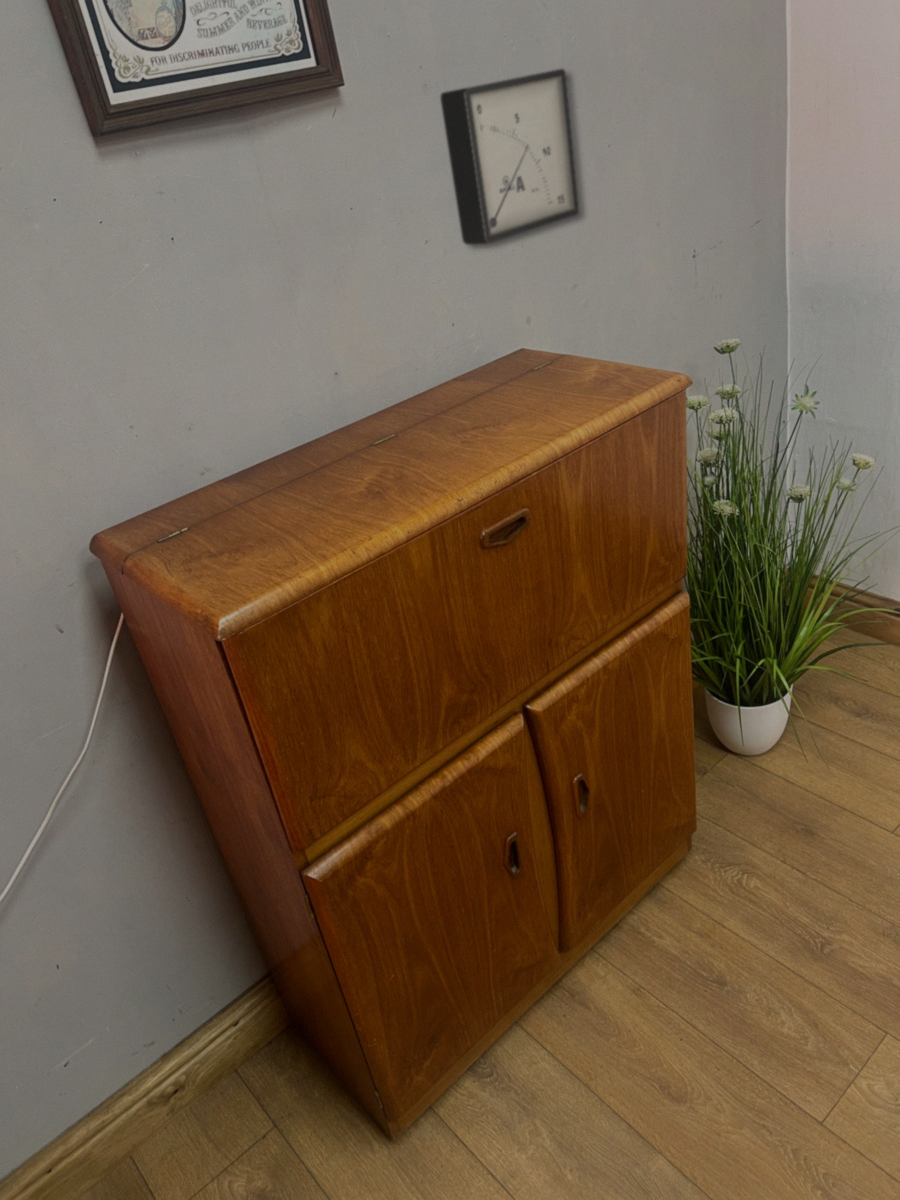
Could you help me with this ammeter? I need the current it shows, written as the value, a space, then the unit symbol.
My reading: 7.5 A
